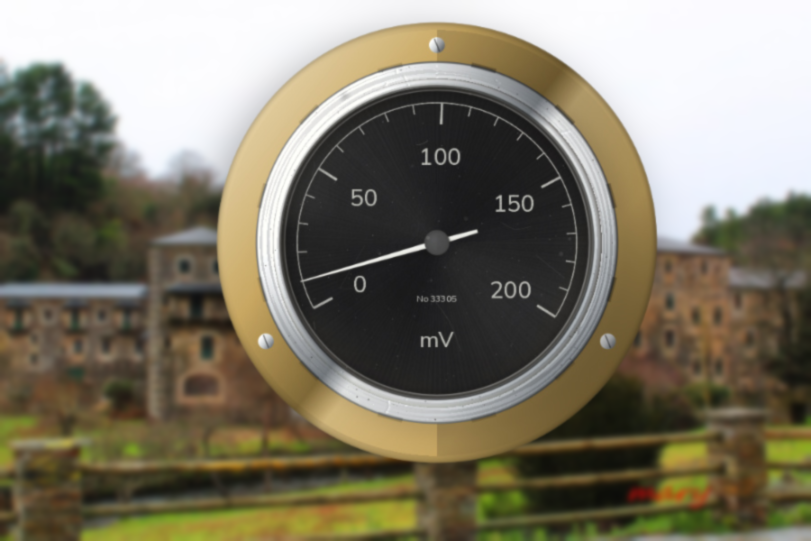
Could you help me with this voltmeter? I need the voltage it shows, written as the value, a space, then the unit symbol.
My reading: 10 mV
